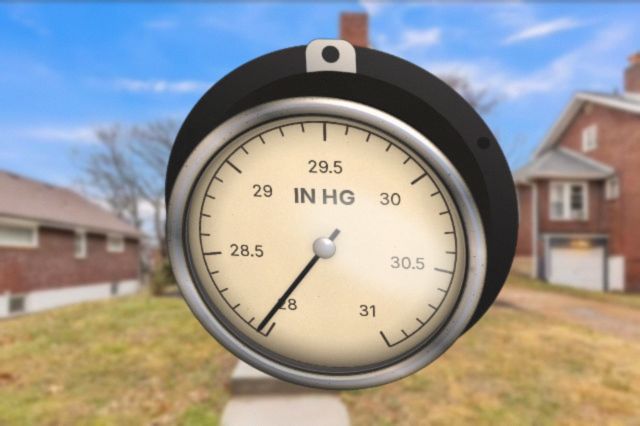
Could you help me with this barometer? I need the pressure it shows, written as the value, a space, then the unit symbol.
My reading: 28.05 inHg
